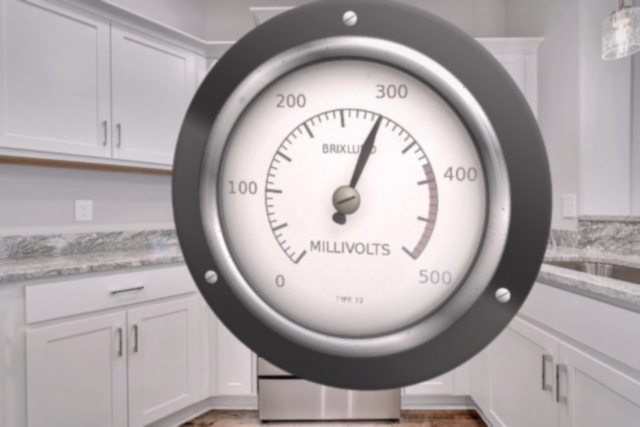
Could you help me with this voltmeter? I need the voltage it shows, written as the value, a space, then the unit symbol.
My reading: 300 mV
